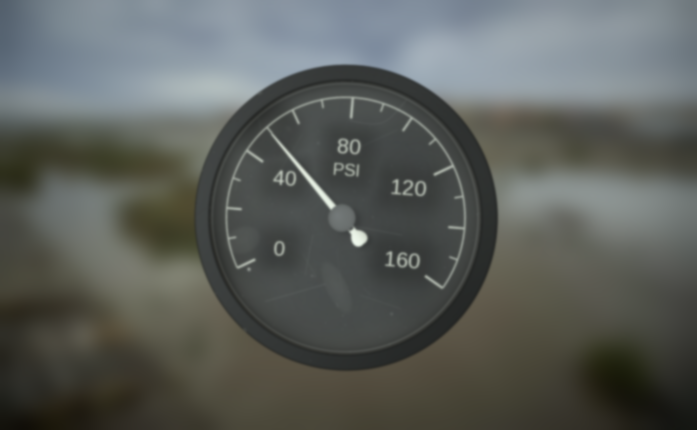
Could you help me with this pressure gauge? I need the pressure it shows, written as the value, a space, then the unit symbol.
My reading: 50 psi
